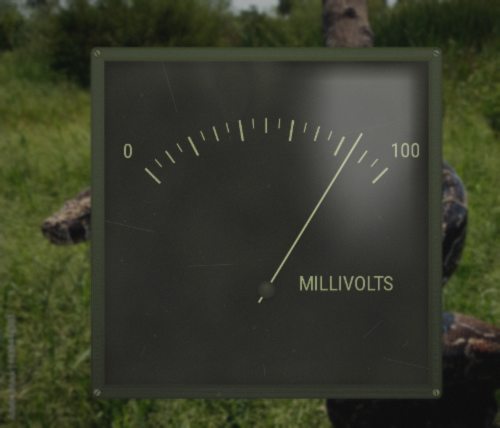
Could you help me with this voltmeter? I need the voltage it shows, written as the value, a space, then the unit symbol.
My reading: 85 mV
